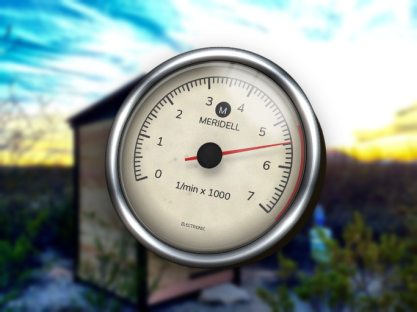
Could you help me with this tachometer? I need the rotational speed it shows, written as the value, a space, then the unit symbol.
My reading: 5500 rpm
